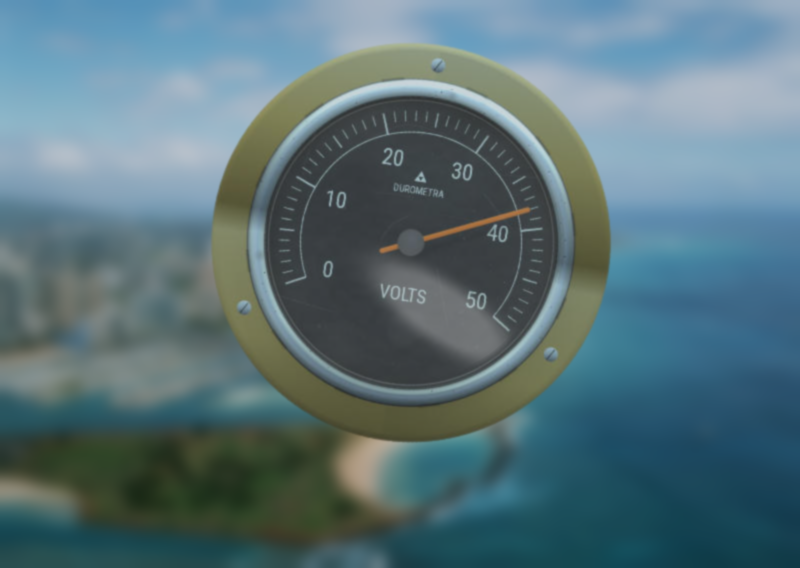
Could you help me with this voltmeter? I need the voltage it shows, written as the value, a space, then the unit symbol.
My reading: 38 V
